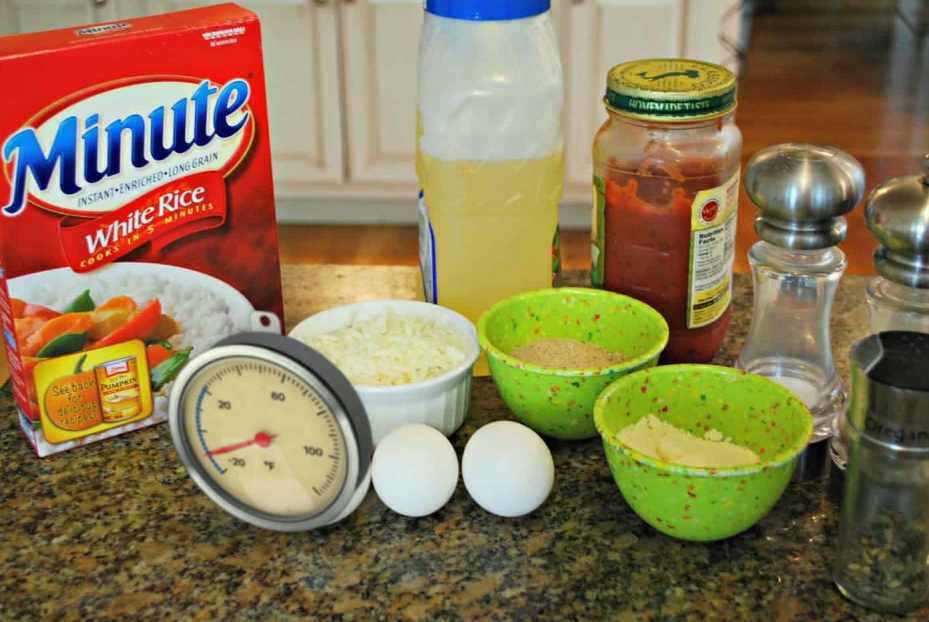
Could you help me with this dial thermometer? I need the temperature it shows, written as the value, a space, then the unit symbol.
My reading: -10 °F
